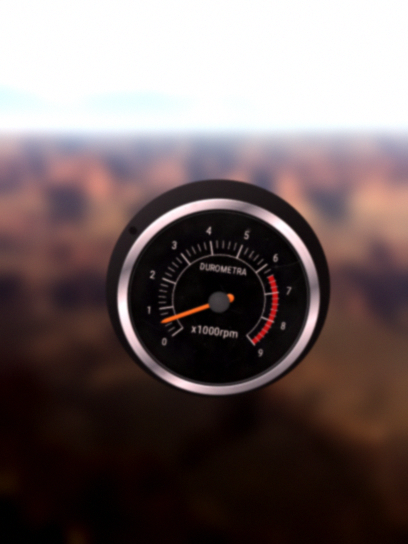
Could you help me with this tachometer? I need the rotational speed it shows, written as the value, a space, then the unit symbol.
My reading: 600 rpm
